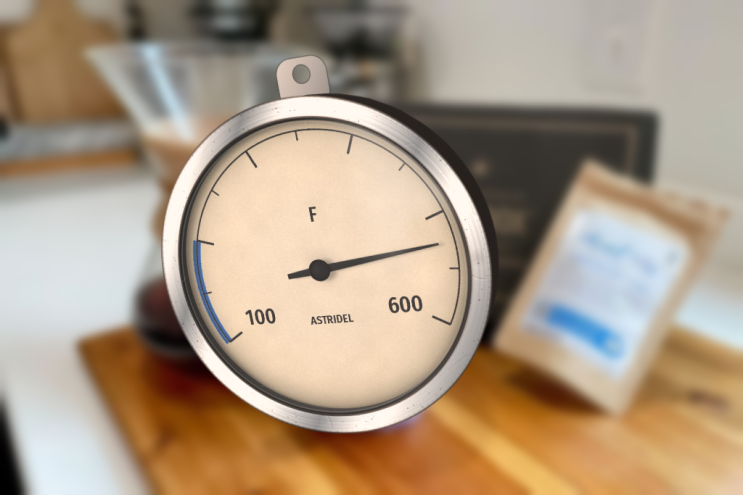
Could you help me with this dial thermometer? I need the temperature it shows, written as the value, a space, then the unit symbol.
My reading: 525 °F
